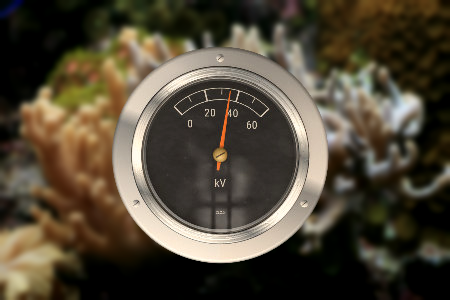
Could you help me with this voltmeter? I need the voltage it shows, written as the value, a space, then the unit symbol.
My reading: 35 kV
